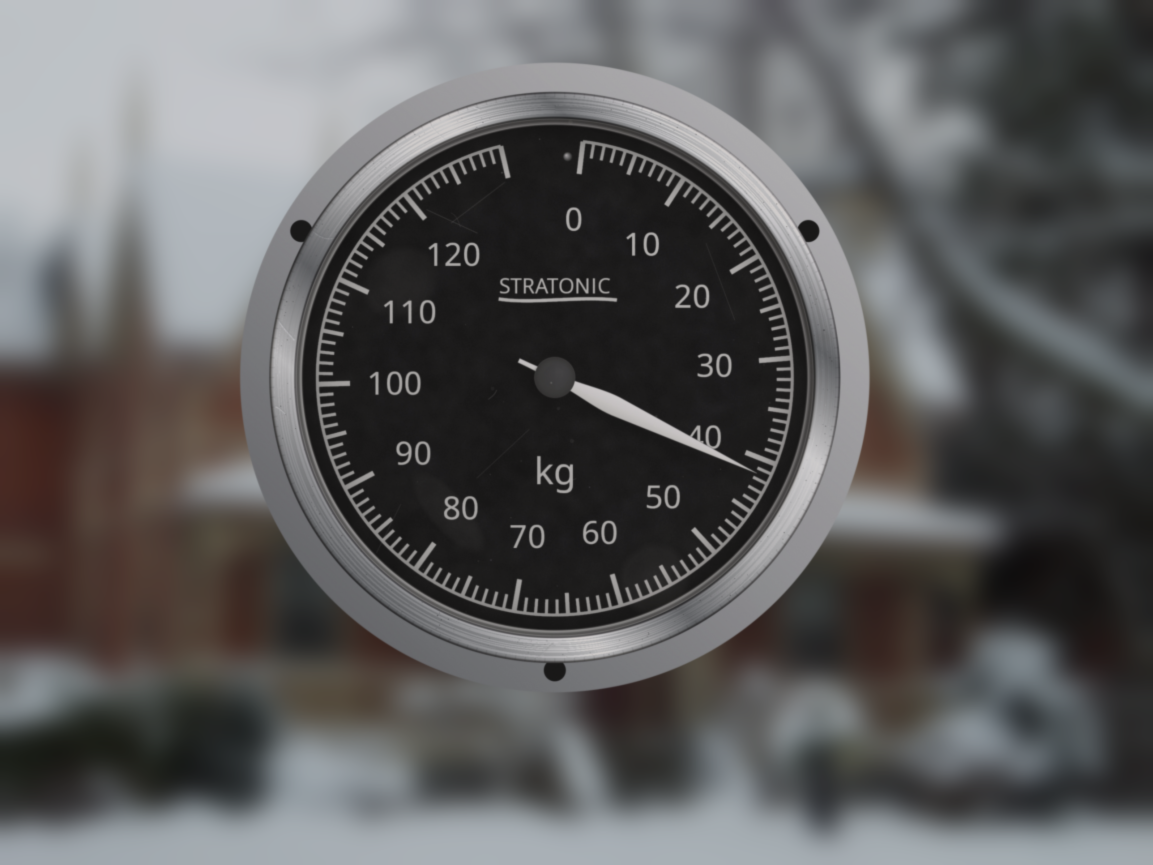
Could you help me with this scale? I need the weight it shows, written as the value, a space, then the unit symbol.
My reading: 41.5 kg
